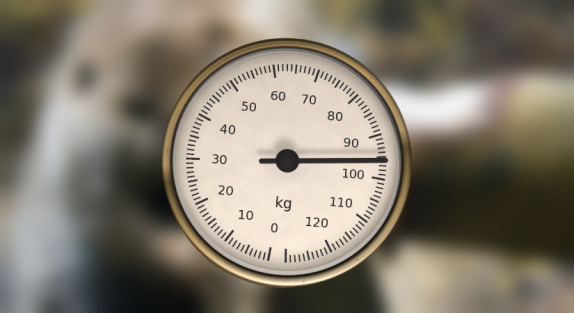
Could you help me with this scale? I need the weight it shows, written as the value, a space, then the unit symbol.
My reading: 96 kg
